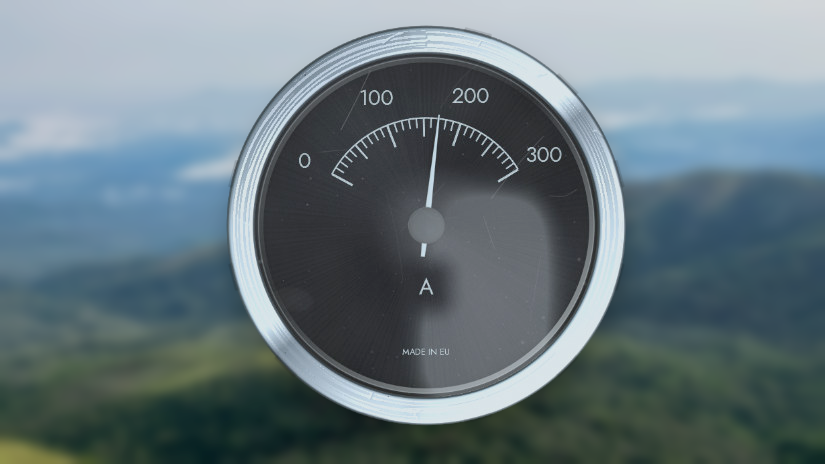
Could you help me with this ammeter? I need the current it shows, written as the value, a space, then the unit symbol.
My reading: 170 A
